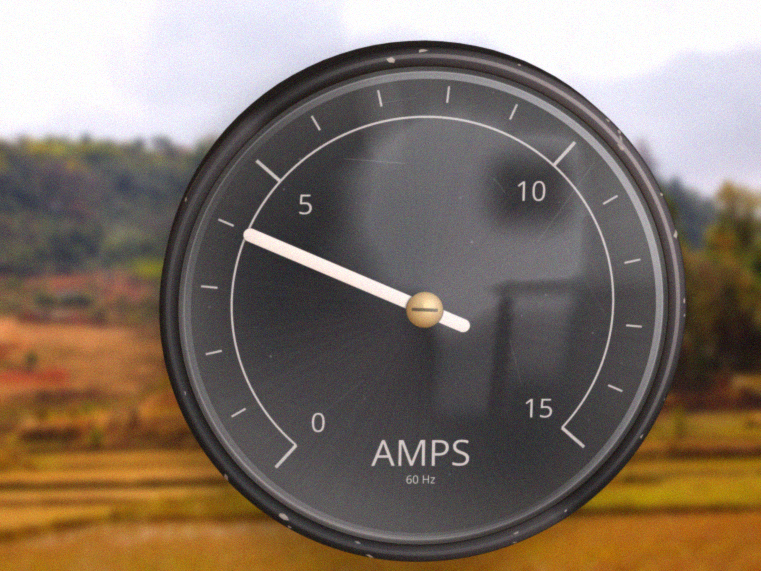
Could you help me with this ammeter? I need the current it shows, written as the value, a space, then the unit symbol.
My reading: 4 A
